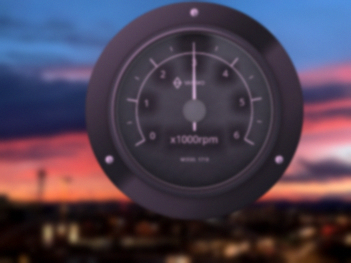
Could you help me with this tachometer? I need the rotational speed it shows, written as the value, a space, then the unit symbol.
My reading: 3000 rpm
